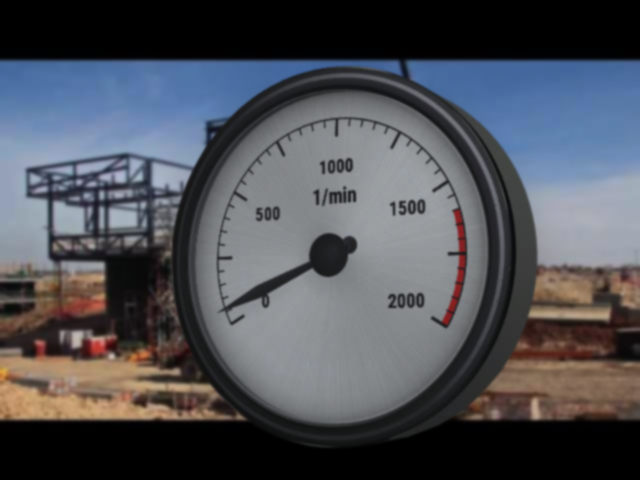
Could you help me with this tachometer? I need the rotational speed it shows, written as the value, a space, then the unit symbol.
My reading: 50 rpm
